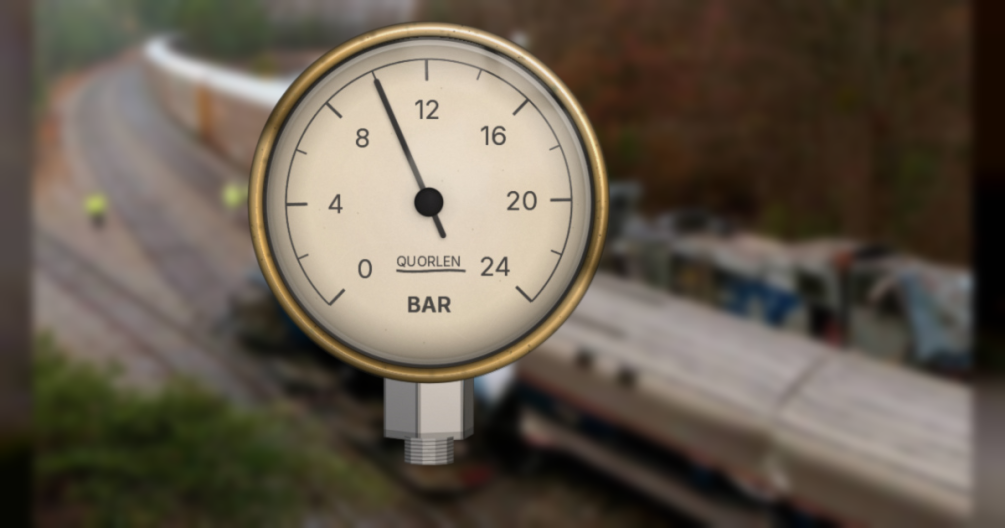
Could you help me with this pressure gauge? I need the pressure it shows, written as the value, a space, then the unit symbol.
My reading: 10 bar
